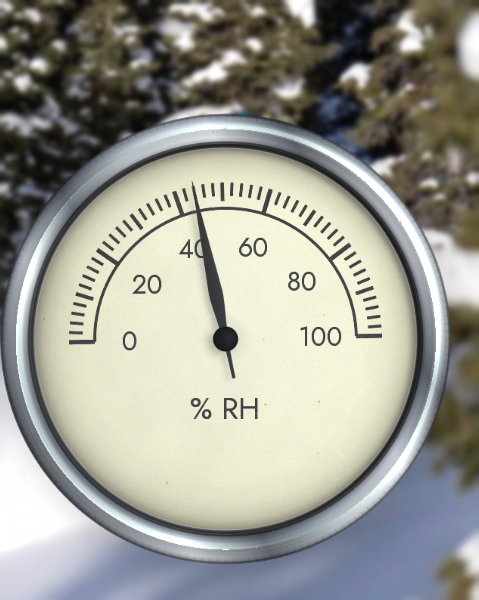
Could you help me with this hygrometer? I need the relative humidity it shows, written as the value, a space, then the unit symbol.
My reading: 44 %
